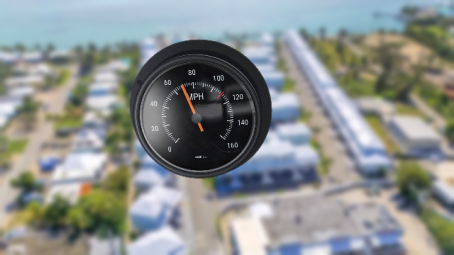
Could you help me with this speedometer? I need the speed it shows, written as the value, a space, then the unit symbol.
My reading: 70 mph
